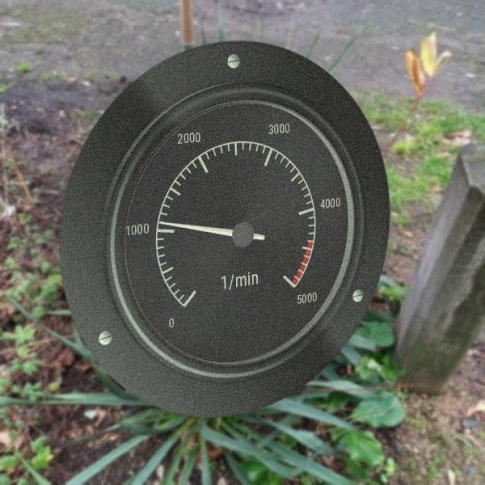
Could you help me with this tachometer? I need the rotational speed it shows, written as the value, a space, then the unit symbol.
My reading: 1100 rpm
